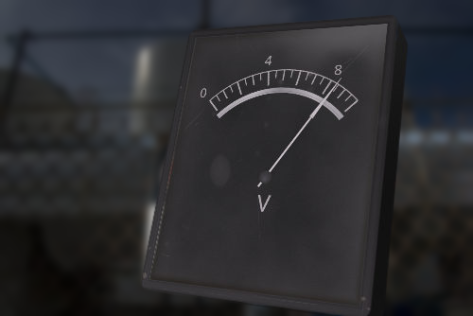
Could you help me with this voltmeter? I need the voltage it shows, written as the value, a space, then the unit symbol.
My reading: 8.5 V
